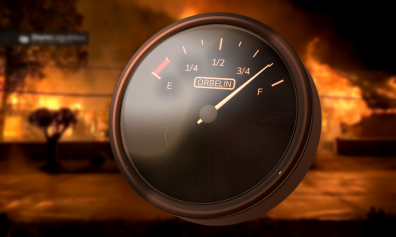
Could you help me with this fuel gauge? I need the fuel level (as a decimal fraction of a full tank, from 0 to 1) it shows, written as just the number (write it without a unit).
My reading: 0.875
